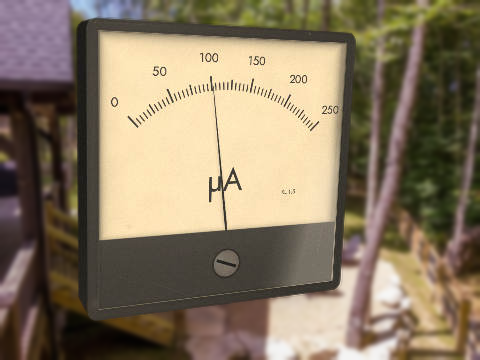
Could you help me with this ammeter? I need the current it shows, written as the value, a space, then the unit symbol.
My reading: 100 µA
